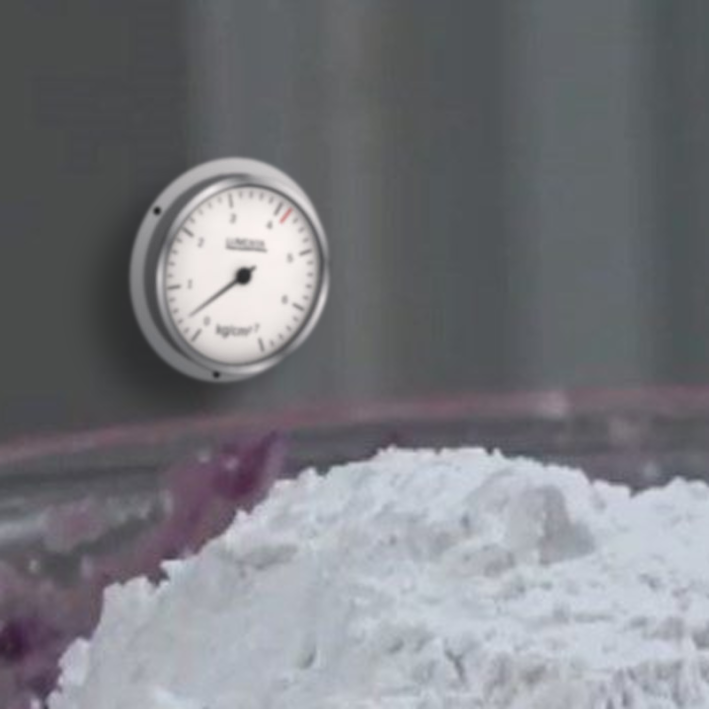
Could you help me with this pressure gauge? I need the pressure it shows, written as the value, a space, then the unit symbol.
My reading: 0.4 kg/cm²
